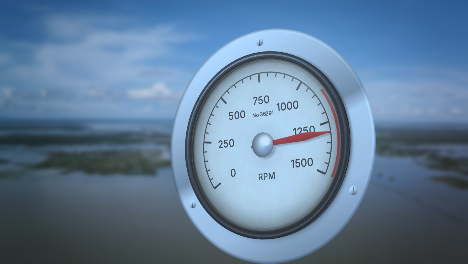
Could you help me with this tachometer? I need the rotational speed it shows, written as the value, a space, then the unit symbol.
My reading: 1300 rpm
